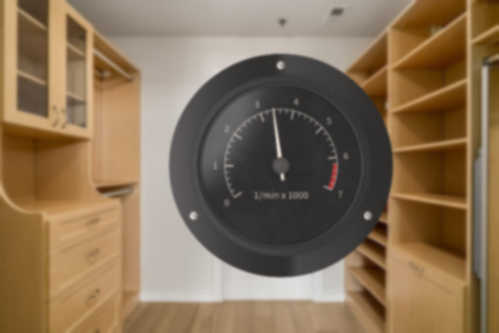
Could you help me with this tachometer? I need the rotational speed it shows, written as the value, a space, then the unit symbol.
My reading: 3400 rpm
